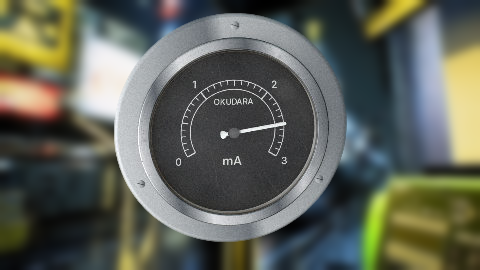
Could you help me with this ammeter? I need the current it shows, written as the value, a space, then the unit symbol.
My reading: 2.5 mA
